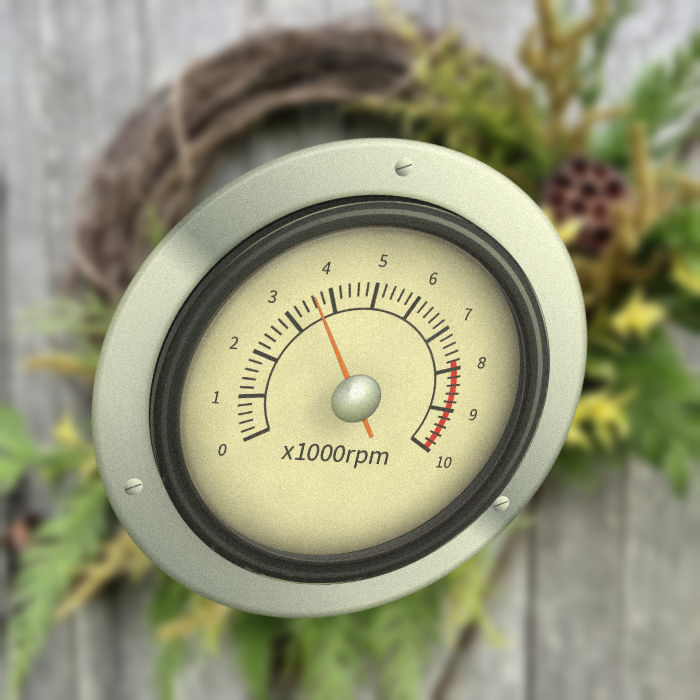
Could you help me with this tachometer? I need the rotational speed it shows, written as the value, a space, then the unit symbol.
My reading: 3600 rpm
